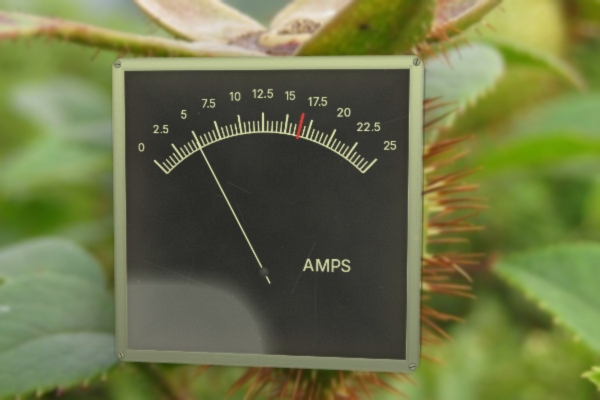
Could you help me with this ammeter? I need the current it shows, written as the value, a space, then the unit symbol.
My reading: 5 A
